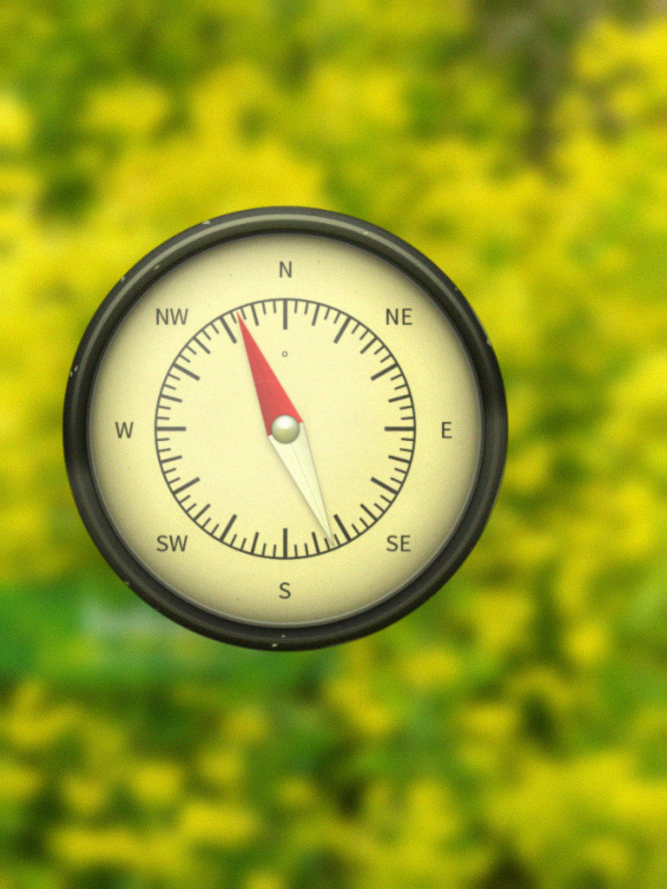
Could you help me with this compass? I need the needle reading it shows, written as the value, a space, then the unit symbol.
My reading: 337.5 °
